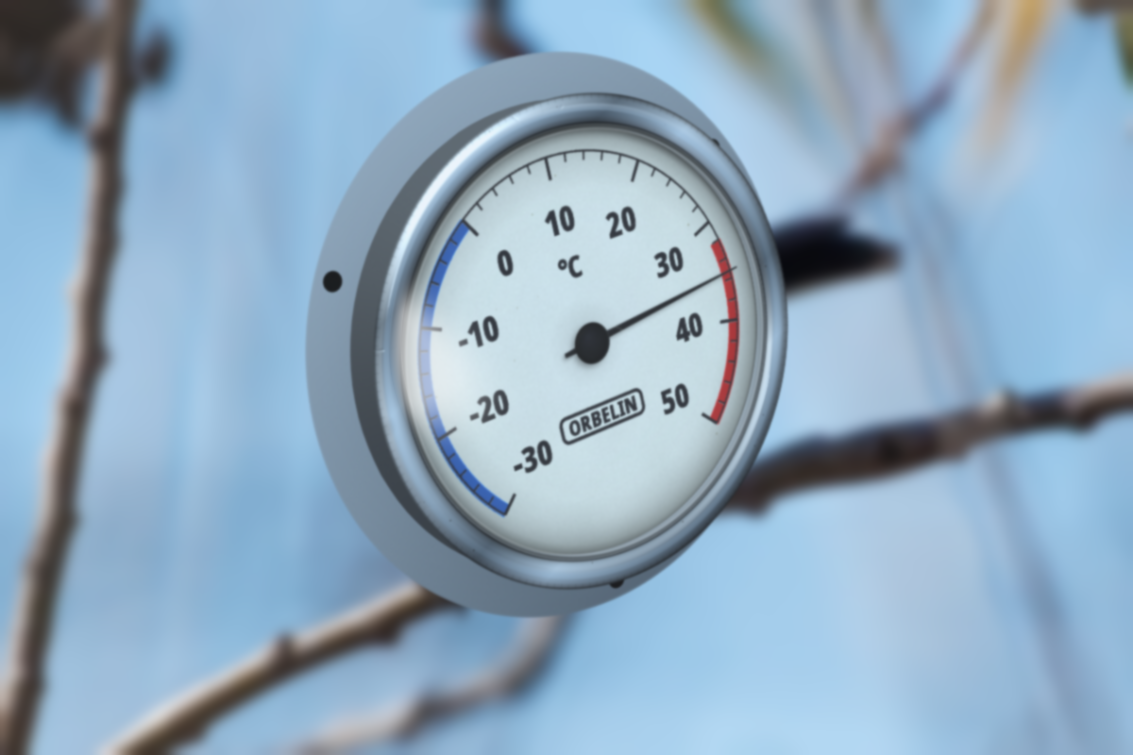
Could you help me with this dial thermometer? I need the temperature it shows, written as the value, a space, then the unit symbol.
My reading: 35 °C
